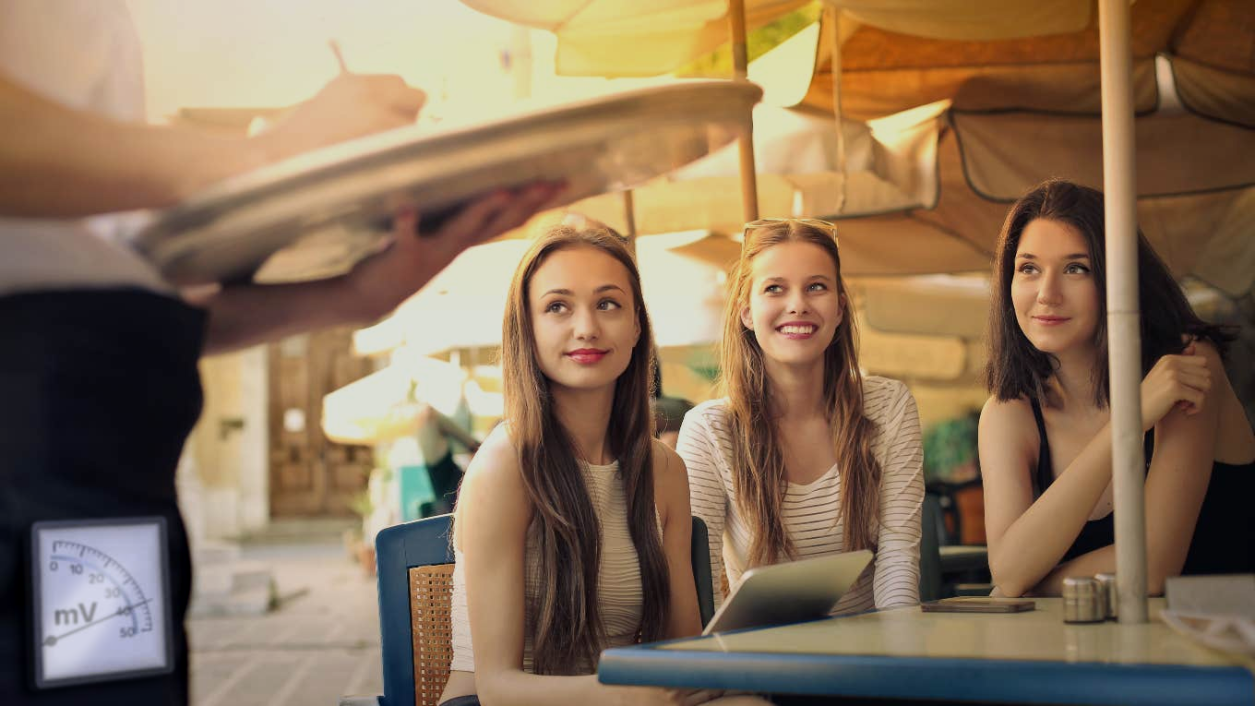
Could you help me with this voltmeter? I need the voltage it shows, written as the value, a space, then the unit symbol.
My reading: 40 mV
